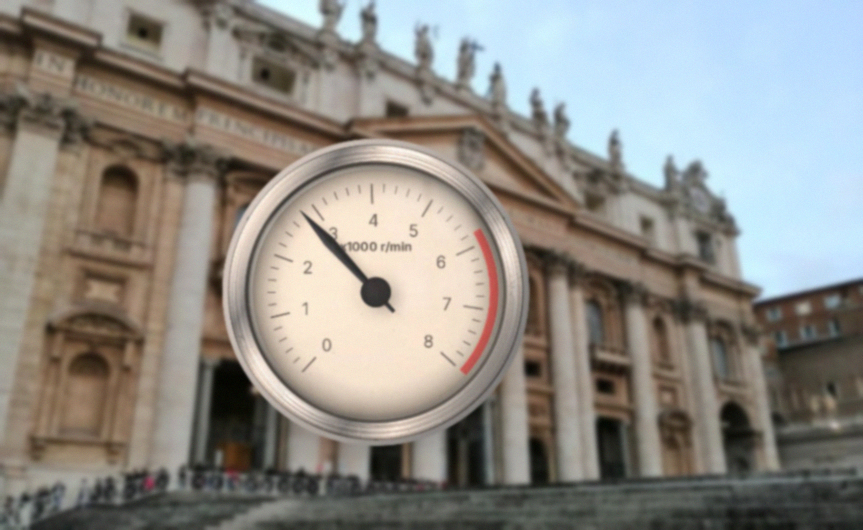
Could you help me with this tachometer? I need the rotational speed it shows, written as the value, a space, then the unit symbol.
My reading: 2800 rpm
